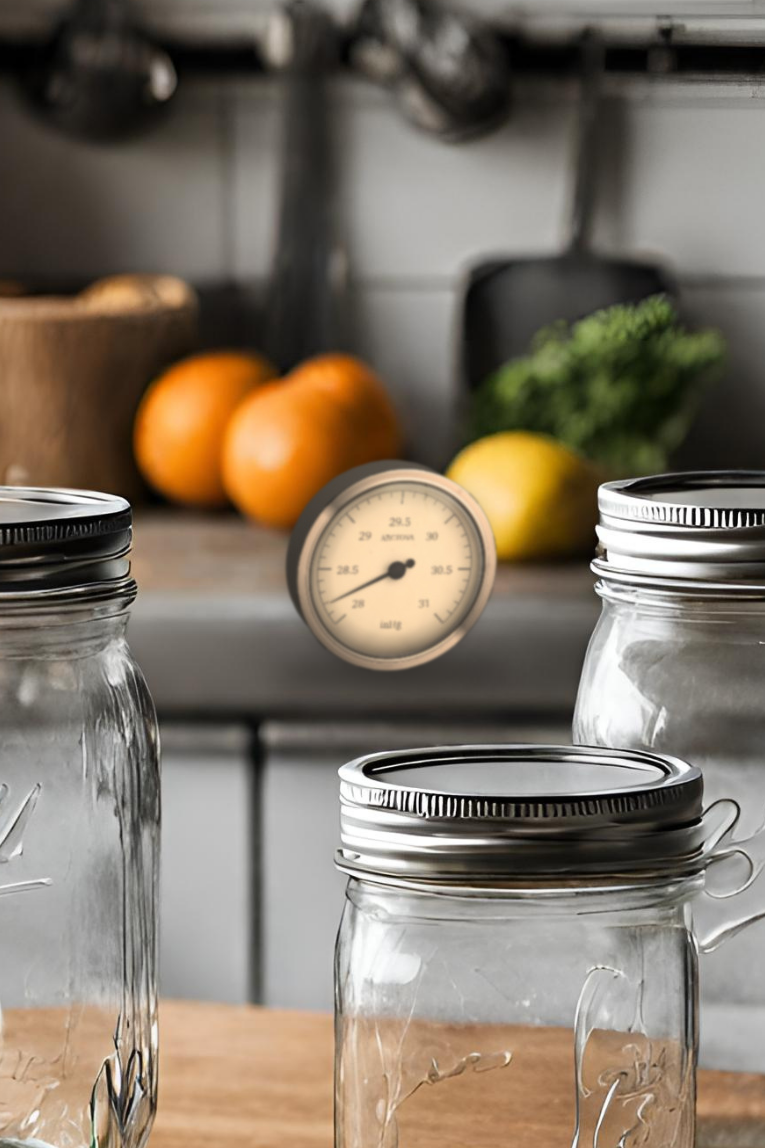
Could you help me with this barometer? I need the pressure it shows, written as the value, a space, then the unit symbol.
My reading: 28.2 inHg
